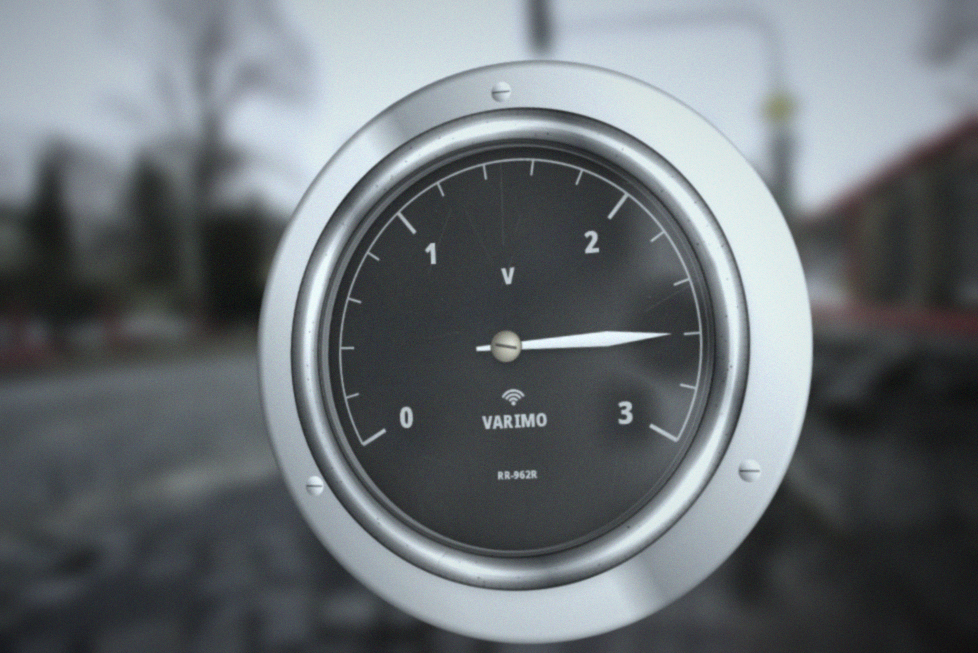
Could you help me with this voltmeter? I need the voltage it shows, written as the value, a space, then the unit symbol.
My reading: 2.6 V
